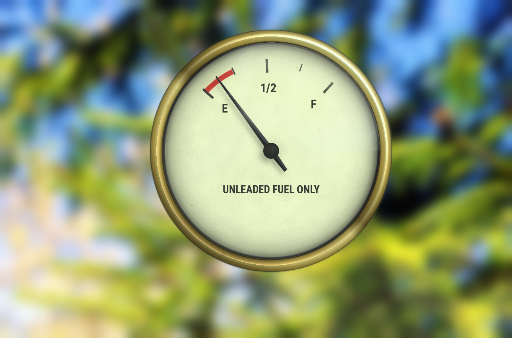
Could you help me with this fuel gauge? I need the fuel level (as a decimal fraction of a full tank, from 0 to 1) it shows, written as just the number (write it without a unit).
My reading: 0.125
